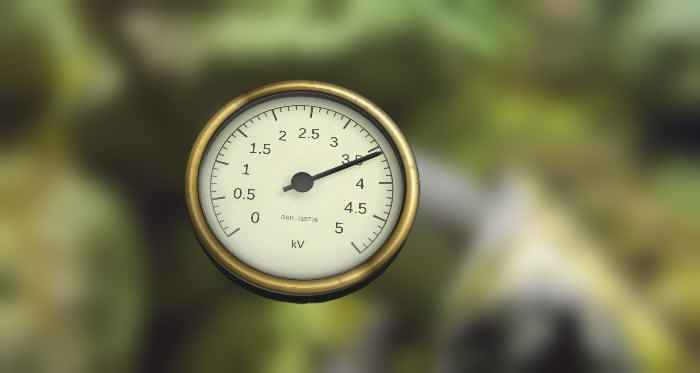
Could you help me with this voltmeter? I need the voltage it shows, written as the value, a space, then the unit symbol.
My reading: 3.6 kV
